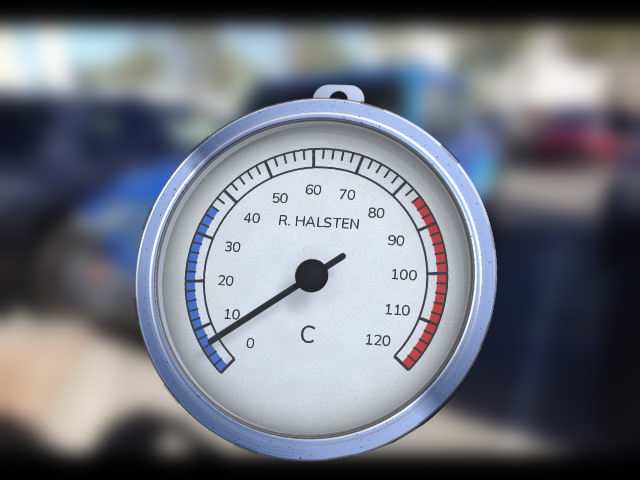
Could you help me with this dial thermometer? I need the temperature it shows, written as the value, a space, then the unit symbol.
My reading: 6 °C
